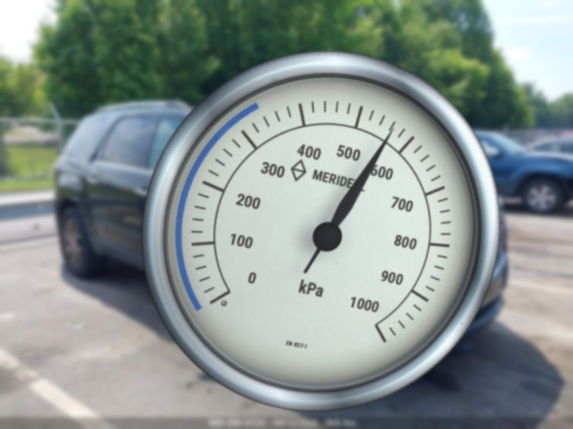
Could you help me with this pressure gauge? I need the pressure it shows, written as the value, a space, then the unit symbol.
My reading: 560 kPa
